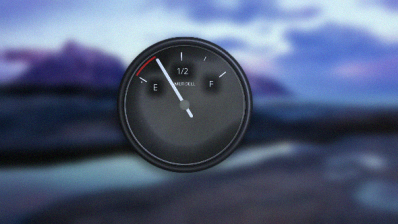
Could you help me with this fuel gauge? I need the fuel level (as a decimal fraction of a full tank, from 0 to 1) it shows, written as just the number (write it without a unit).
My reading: 0.25
